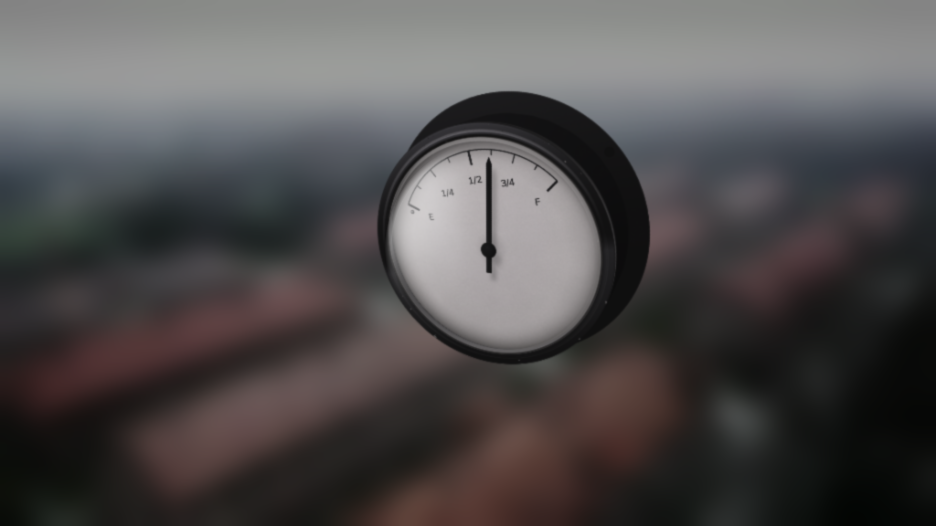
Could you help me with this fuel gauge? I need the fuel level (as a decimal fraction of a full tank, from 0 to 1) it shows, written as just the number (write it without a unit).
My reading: 0.625
